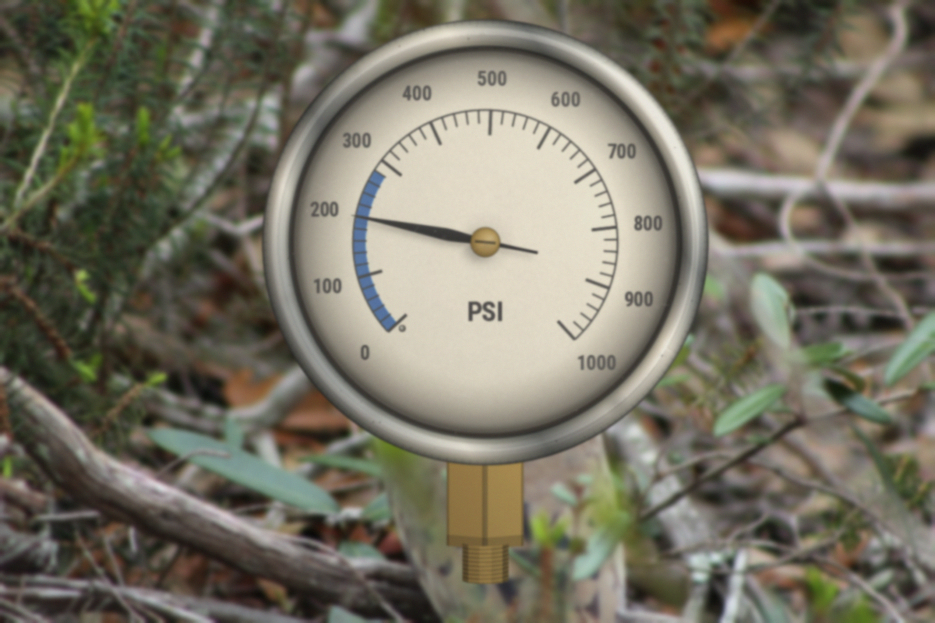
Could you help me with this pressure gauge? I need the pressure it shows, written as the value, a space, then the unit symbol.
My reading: 200 psi
